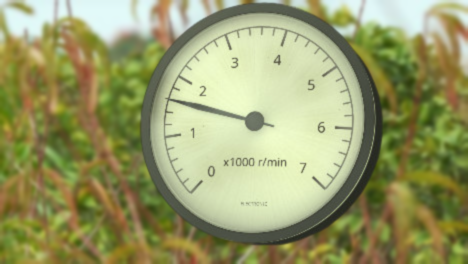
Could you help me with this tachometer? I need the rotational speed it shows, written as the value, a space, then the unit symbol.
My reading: 1600 rpm
